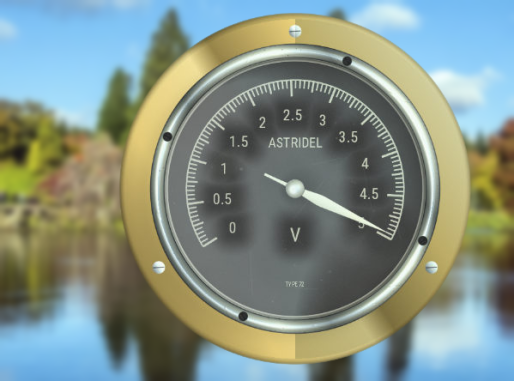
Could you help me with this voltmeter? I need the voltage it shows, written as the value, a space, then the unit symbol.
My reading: 4.95 V
